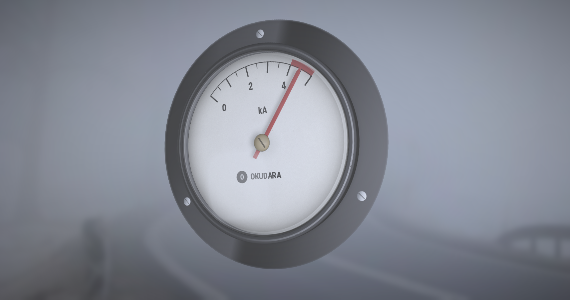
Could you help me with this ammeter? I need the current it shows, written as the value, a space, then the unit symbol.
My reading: 4.5 kA
